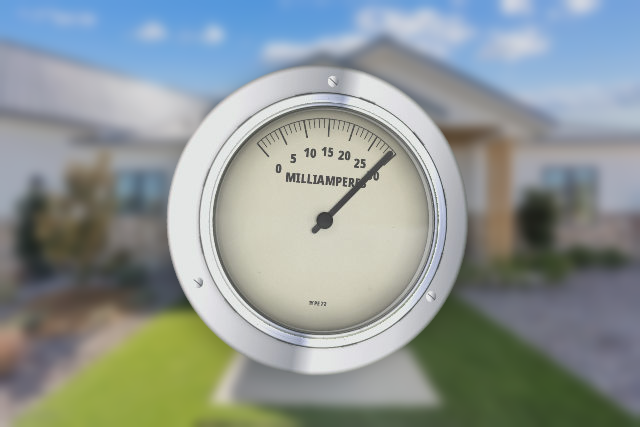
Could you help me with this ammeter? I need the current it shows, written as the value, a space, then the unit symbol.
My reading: 29 mA
